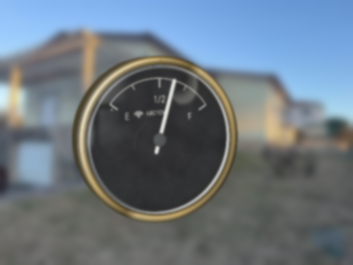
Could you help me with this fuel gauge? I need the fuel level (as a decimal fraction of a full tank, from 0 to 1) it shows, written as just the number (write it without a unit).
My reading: 0.625
